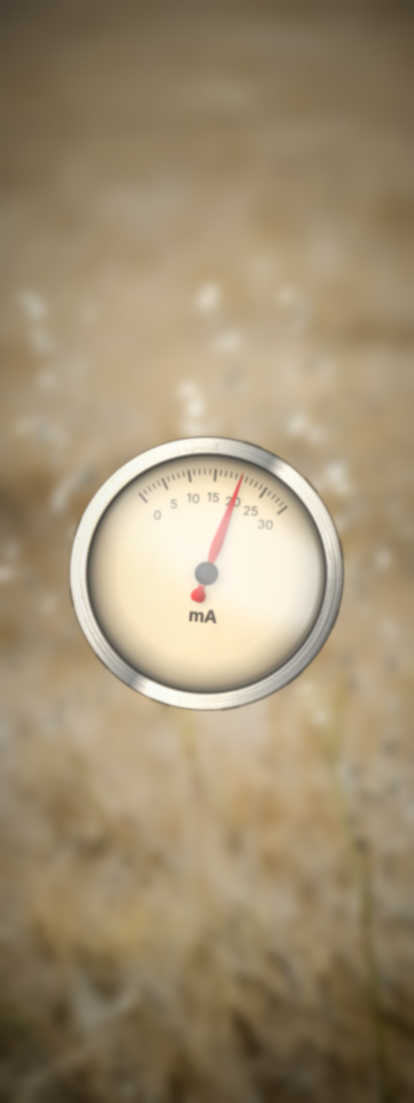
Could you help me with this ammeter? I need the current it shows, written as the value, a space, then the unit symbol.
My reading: 20 mA
